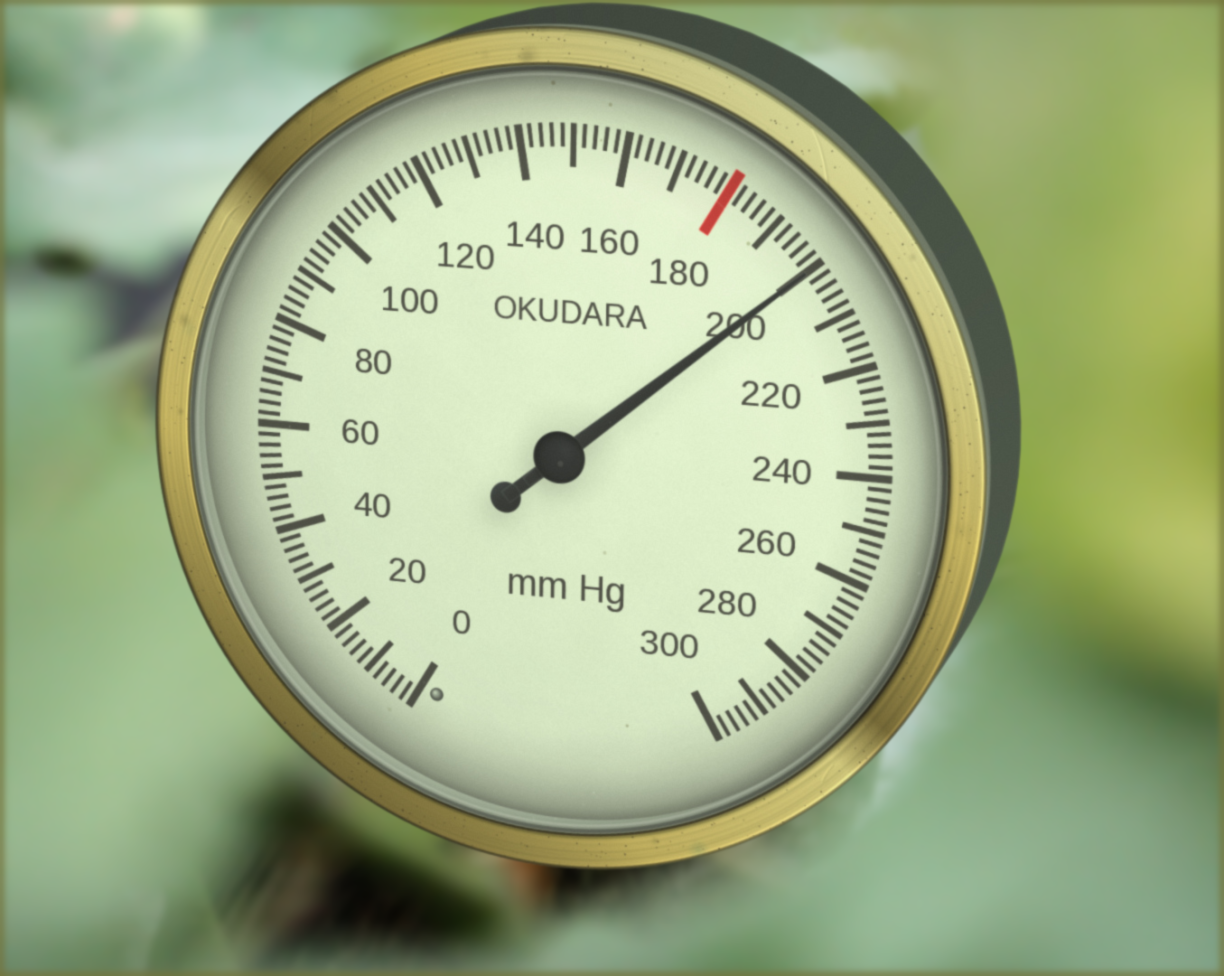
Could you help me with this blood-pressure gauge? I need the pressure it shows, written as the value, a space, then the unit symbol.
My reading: 200 mmHg
